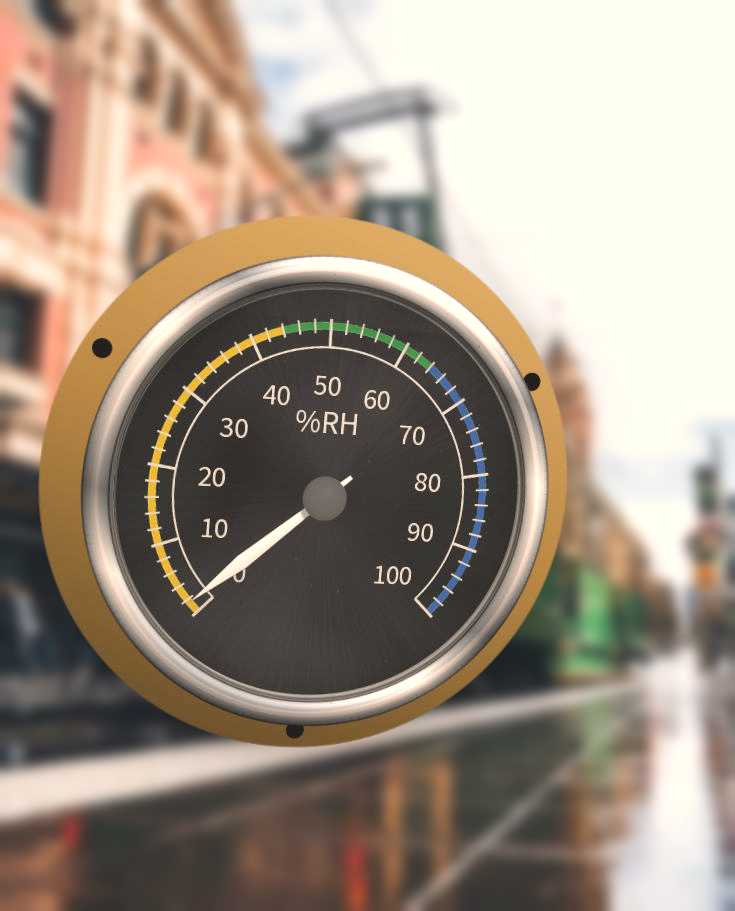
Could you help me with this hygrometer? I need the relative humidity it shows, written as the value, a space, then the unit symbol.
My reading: 2 %
